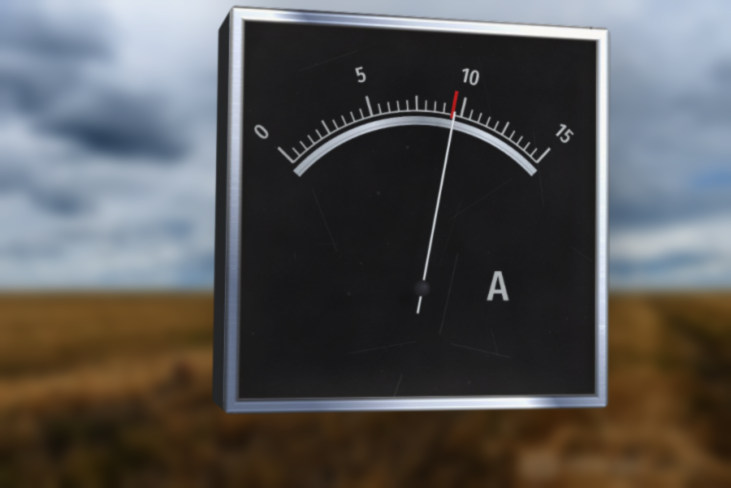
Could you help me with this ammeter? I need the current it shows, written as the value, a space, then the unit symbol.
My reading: 9.5 A
